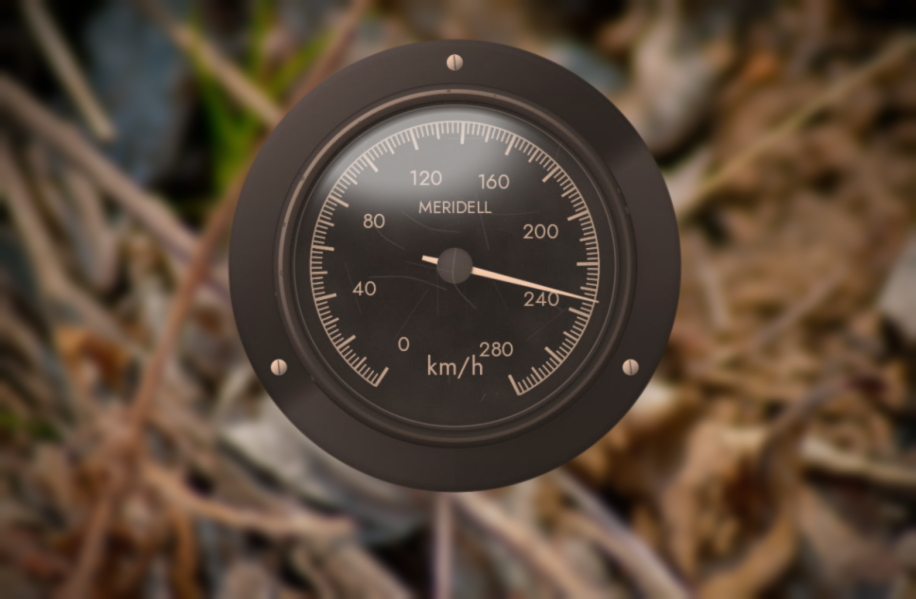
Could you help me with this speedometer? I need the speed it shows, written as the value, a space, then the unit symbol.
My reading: 234 km/h
